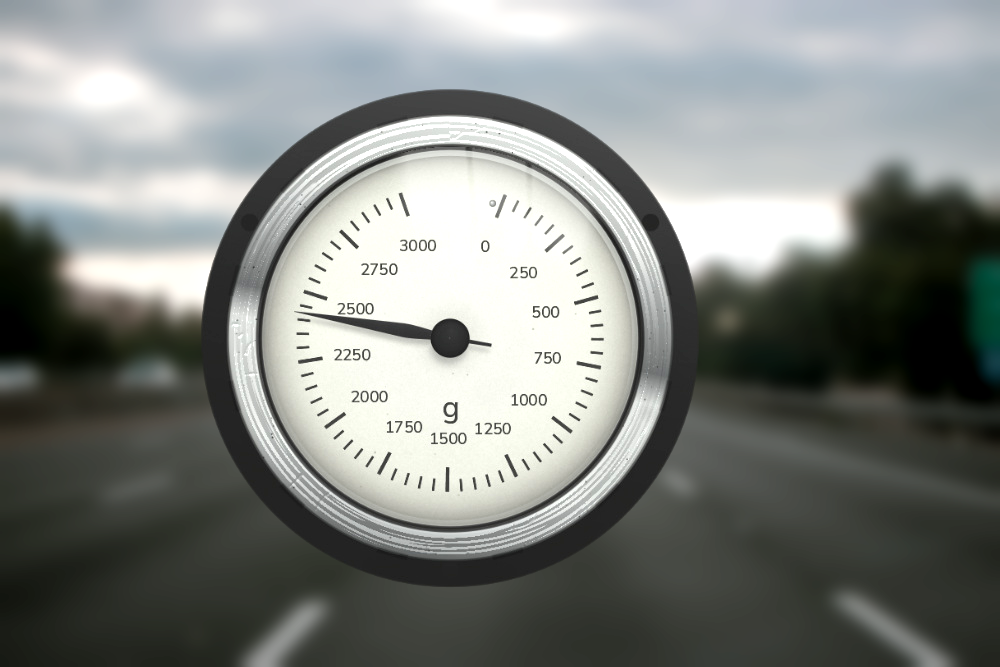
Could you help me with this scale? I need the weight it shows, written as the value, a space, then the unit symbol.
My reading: 2425 g
